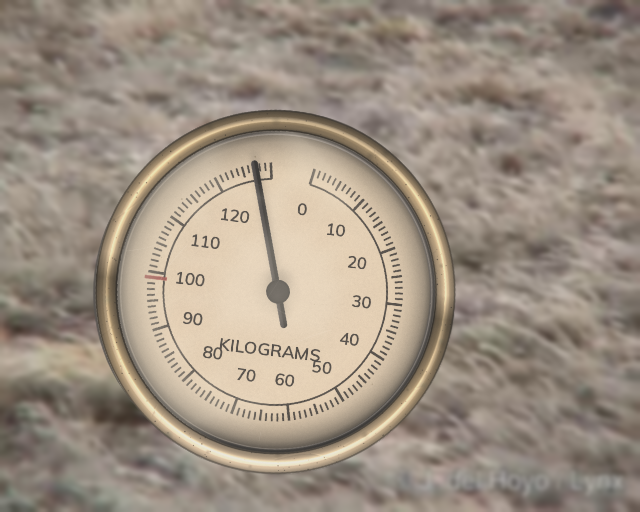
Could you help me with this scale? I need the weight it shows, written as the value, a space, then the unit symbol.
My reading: 127 kg
